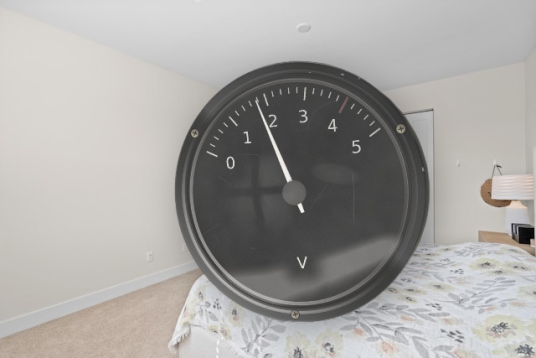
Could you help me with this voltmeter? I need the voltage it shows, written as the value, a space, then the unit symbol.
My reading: 1.8 V
